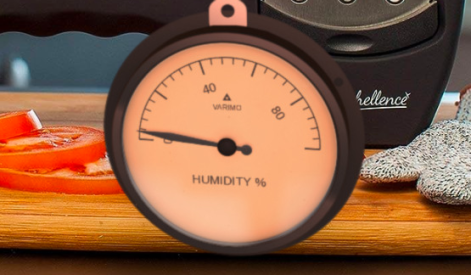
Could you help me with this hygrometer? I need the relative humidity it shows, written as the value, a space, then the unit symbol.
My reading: 4 %
